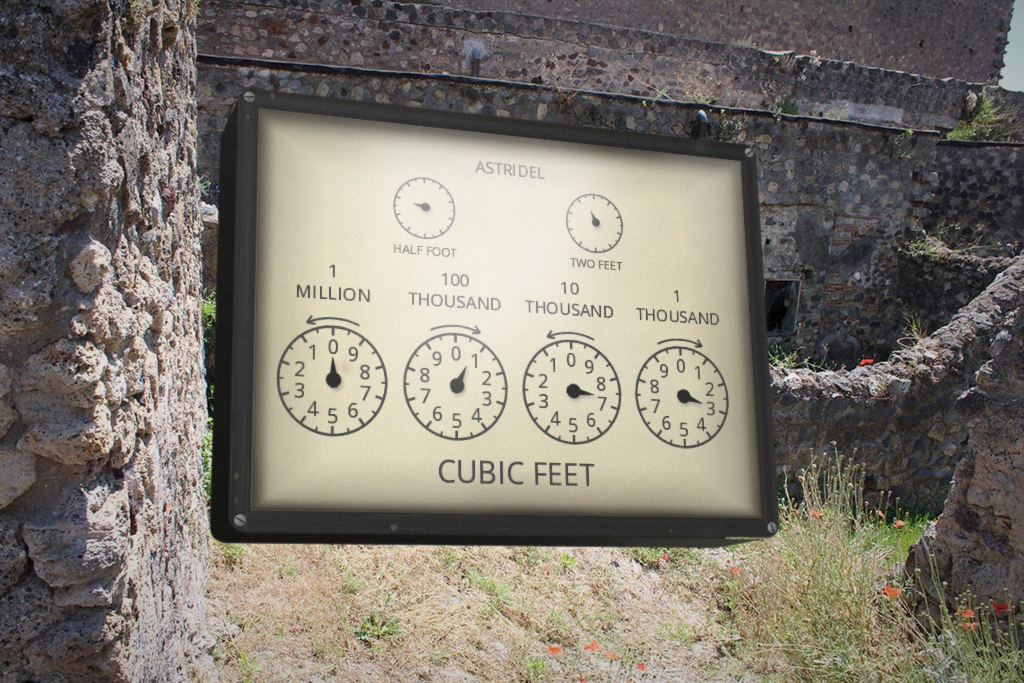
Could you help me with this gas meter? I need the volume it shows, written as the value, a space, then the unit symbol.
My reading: 7300 ft³
